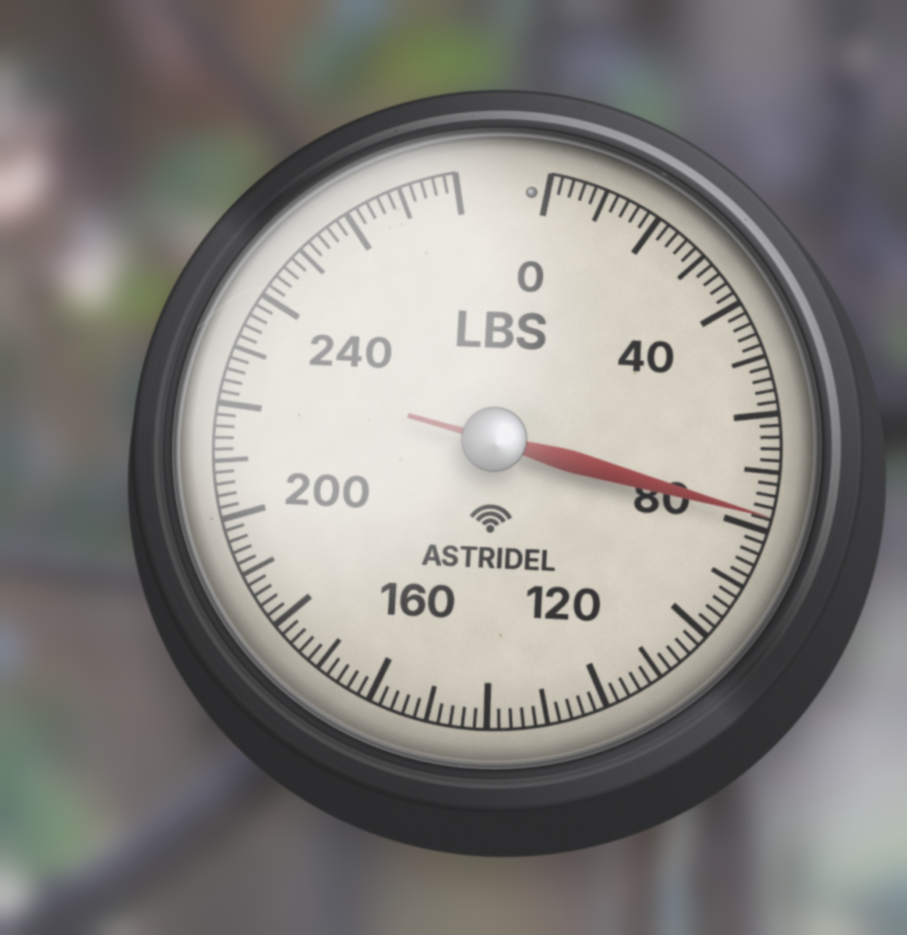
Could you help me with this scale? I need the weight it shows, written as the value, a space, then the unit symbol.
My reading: 78 lb
